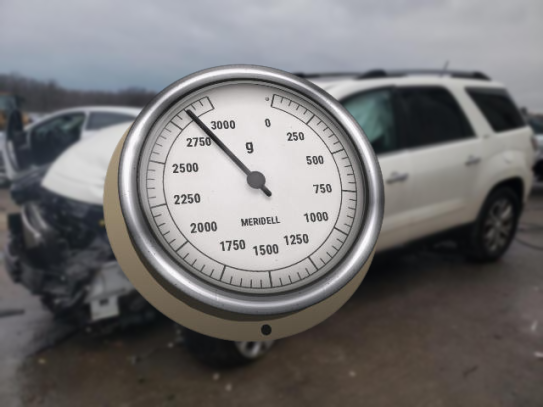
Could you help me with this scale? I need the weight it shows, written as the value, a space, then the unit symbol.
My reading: 2850 g
